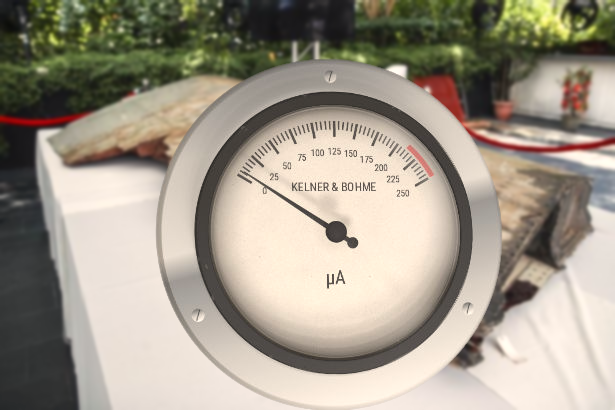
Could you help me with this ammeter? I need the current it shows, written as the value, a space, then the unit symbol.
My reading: 5 µA
